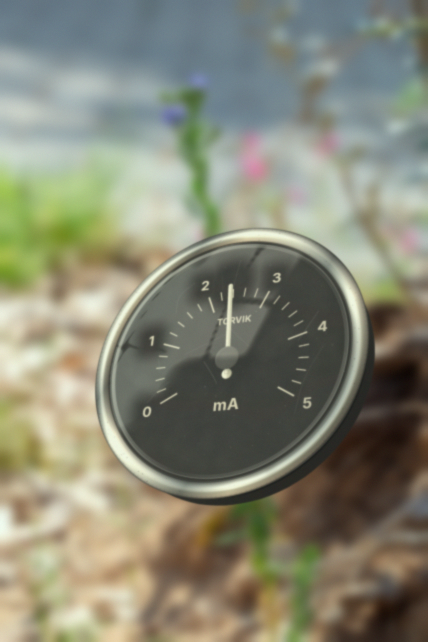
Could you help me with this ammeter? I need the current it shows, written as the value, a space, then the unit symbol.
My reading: 2.4 mA
